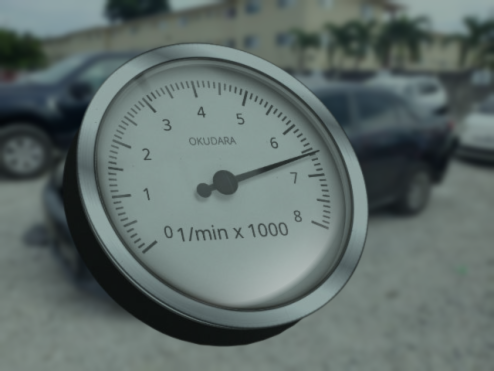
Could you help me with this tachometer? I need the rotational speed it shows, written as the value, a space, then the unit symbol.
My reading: 6600 rpm
